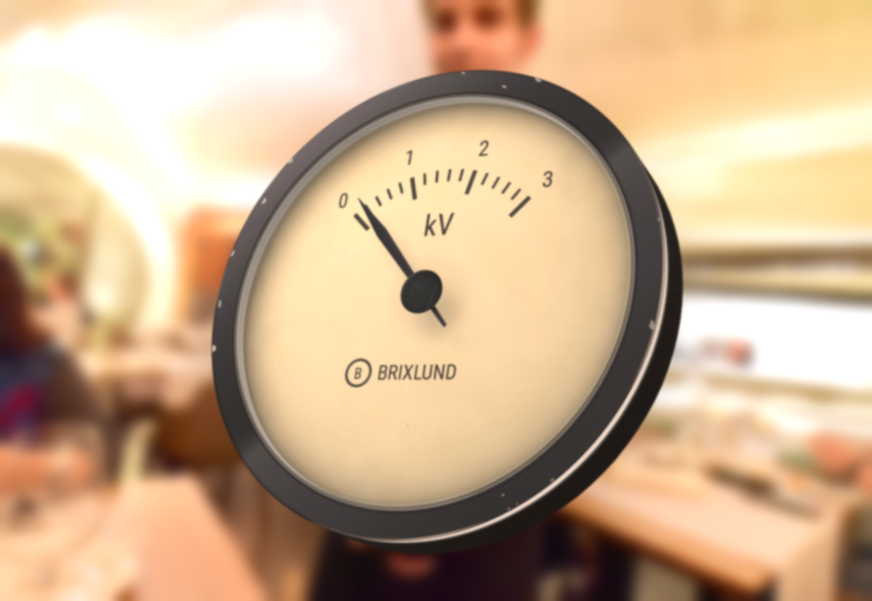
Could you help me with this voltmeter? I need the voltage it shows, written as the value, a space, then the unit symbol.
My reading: 0.2 kV
